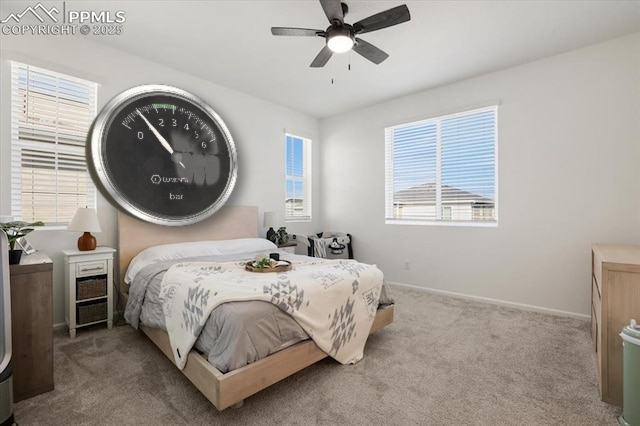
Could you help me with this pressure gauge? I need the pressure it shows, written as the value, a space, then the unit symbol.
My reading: 1 bar
